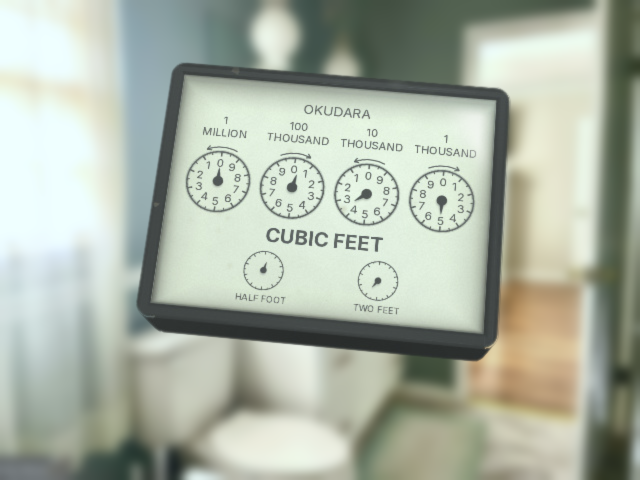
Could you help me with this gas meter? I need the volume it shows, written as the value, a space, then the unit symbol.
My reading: 3500 ft³
